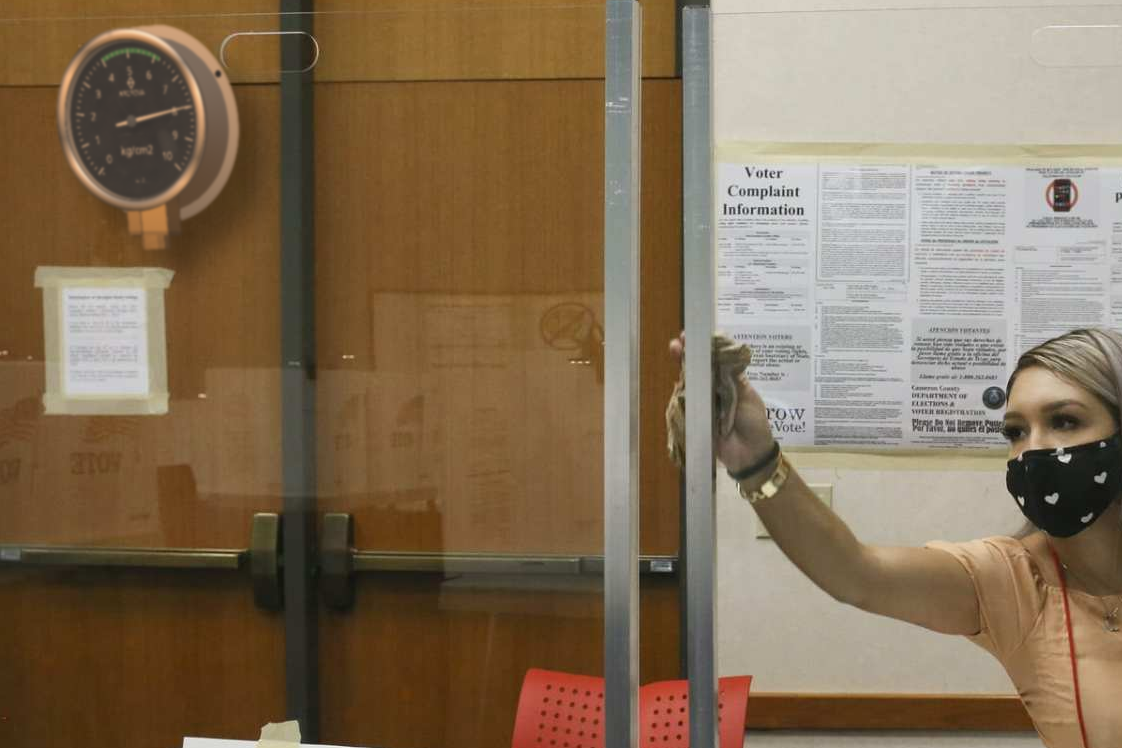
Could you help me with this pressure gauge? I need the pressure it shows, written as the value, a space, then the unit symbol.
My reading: 8 kg/cm²
